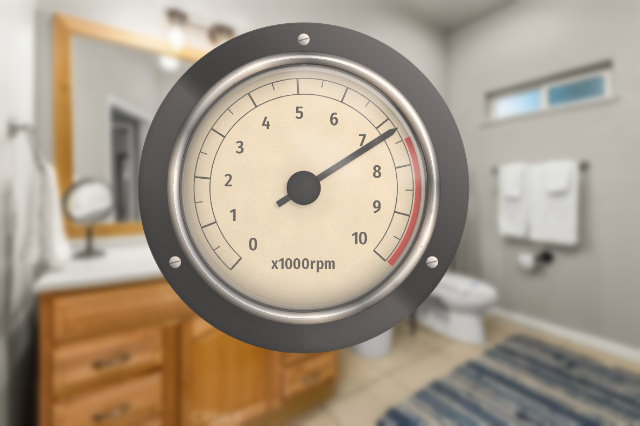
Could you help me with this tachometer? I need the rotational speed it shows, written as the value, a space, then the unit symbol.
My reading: 7250 rpm
